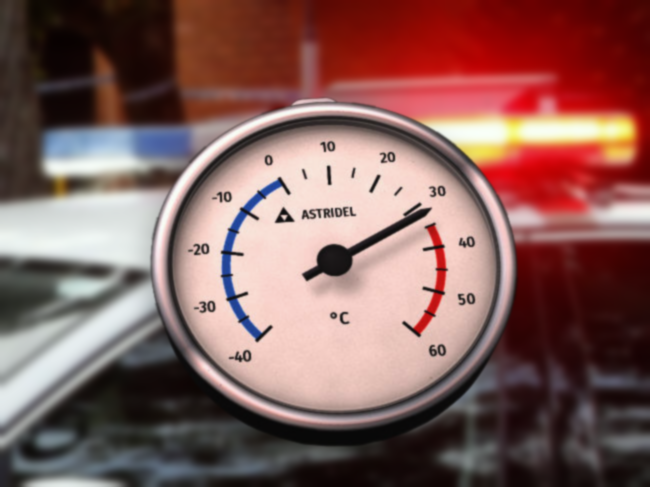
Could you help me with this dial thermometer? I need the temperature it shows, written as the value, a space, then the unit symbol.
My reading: 32.5 °C
